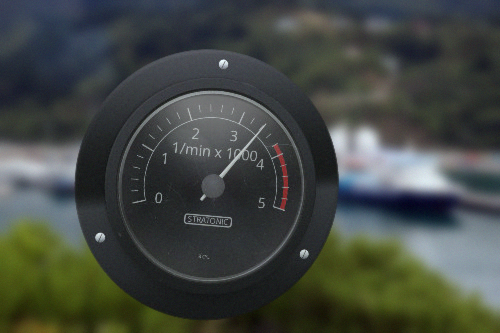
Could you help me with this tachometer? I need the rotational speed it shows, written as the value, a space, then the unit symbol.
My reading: 3400 rpm
